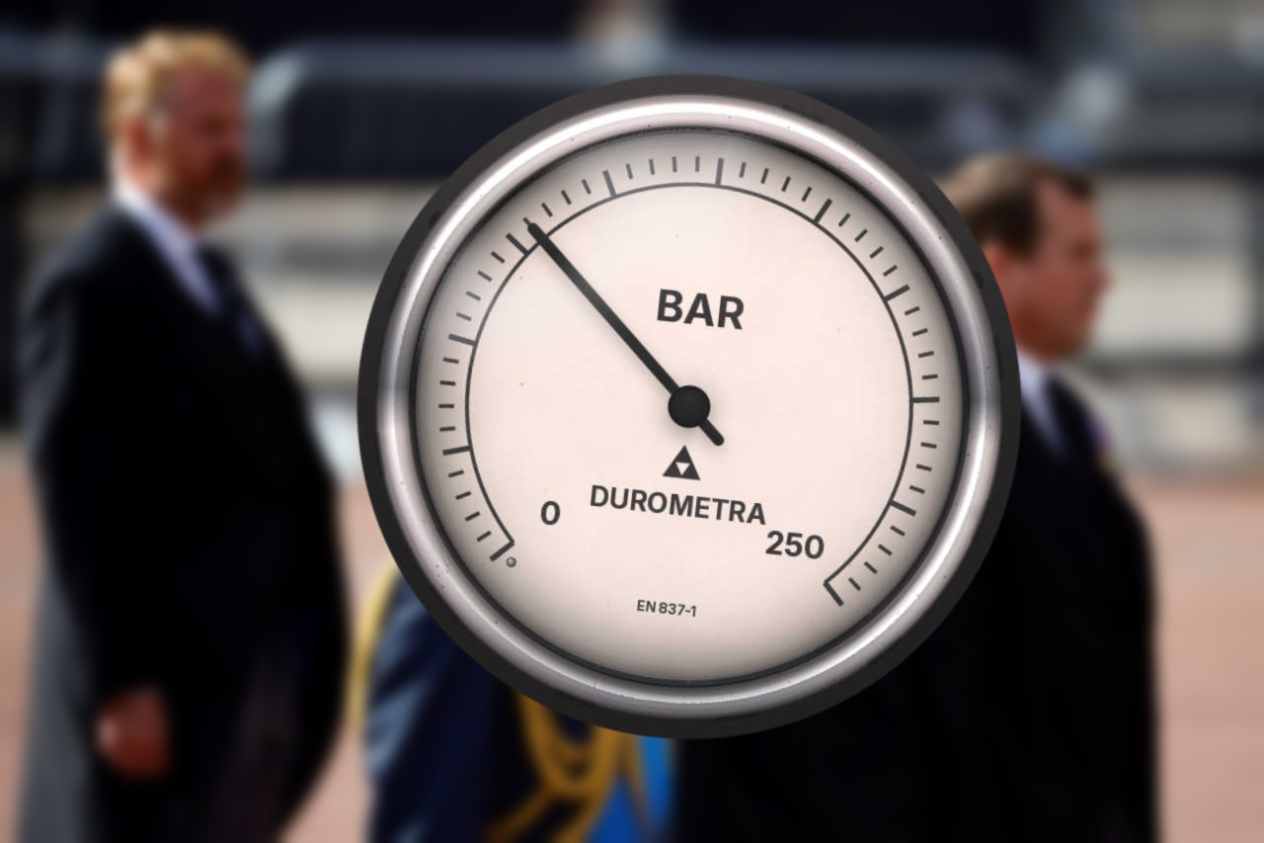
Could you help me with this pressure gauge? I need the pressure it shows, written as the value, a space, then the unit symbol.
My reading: 80 bar
